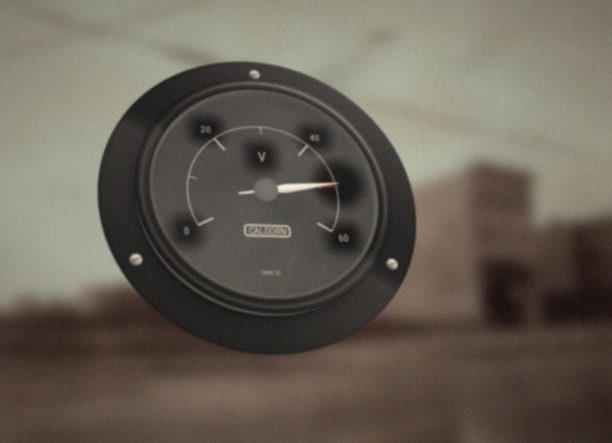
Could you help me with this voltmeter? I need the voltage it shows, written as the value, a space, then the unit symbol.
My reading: 50 V
